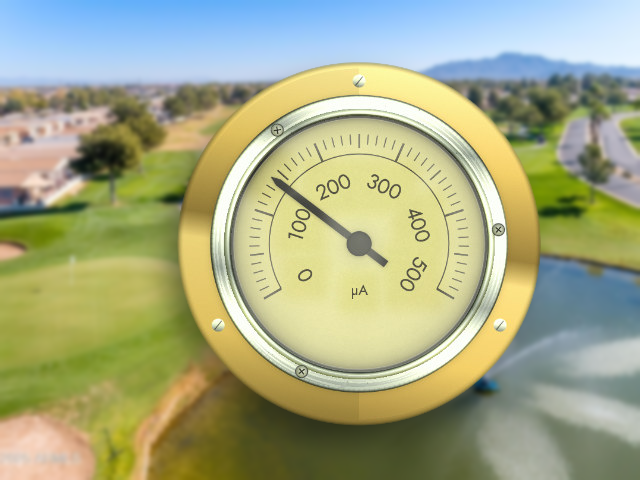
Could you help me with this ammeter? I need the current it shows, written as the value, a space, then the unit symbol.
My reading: 140 µA
